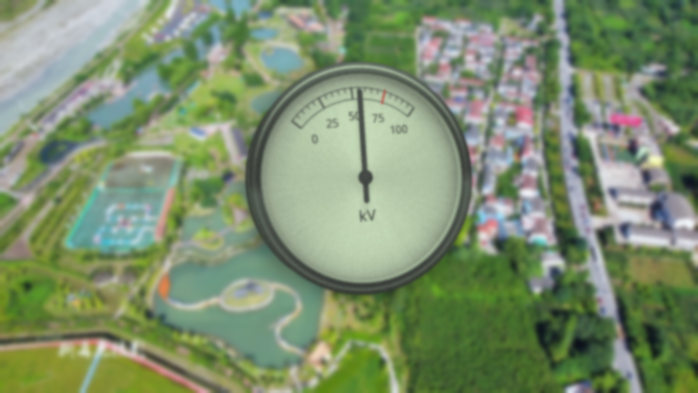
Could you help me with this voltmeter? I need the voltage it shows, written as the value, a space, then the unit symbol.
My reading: 55 kV
